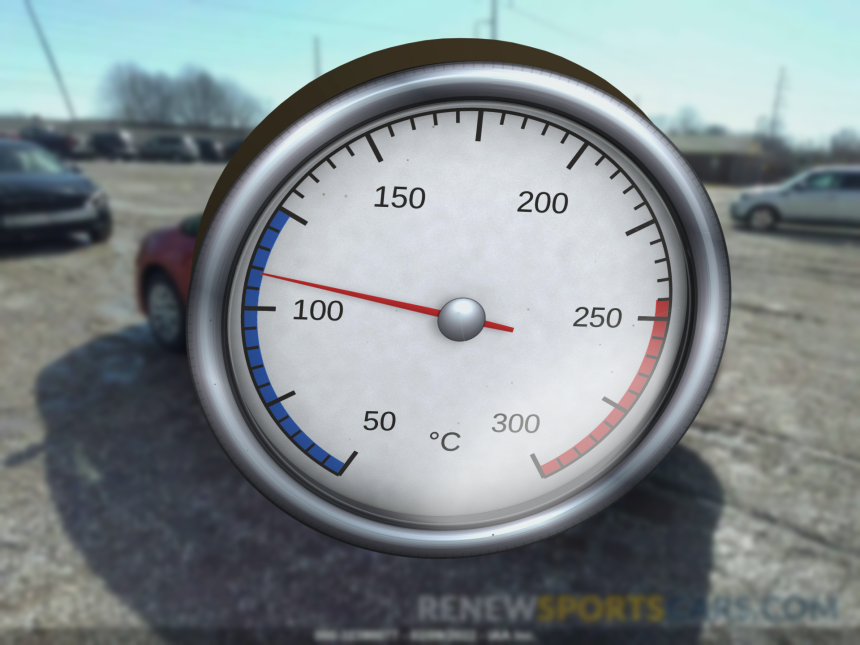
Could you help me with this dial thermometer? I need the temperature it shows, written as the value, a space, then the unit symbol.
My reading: 110 °C
